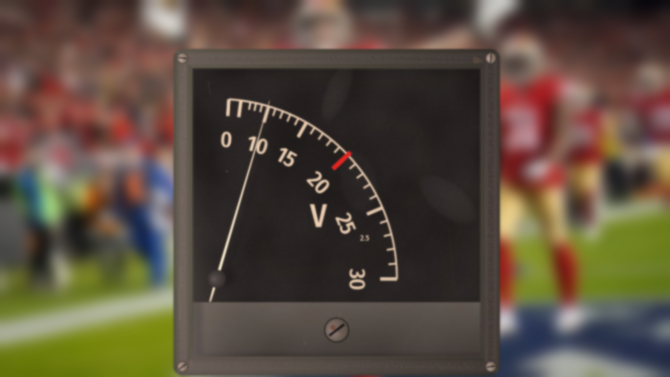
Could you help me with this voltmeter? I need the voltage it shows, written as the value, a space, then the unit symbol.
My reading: 10 V
